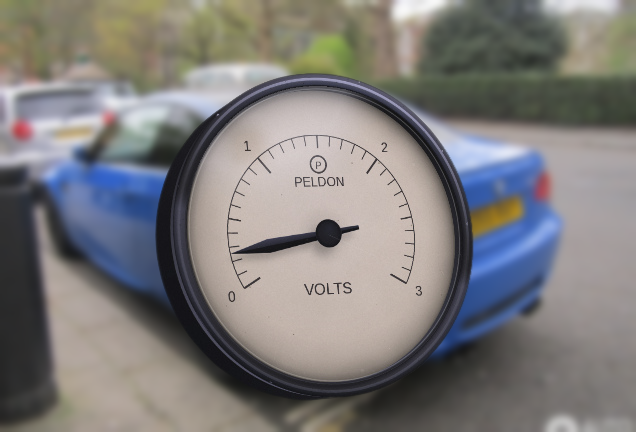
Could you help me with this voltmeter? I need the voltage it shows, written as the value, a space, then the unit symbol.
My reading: 0.25 V
